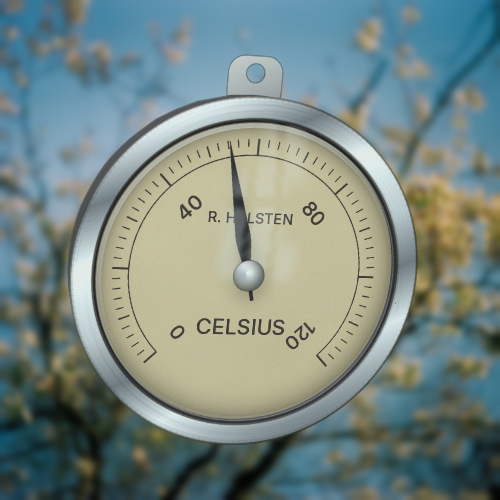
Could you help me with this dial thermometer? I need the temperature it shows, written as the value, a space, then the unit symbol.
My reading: 54 °C
